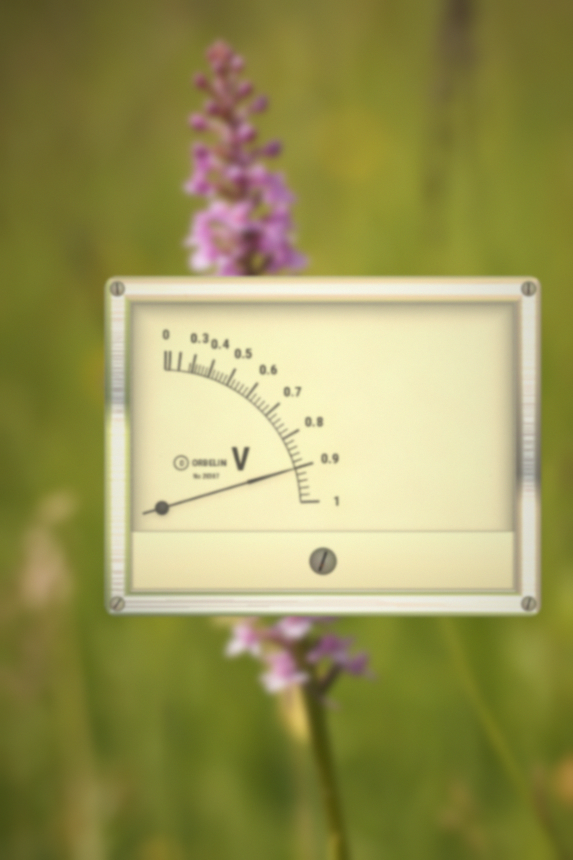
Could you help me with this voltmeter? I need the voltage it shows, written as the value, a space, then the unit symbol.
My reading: 0.9 V
